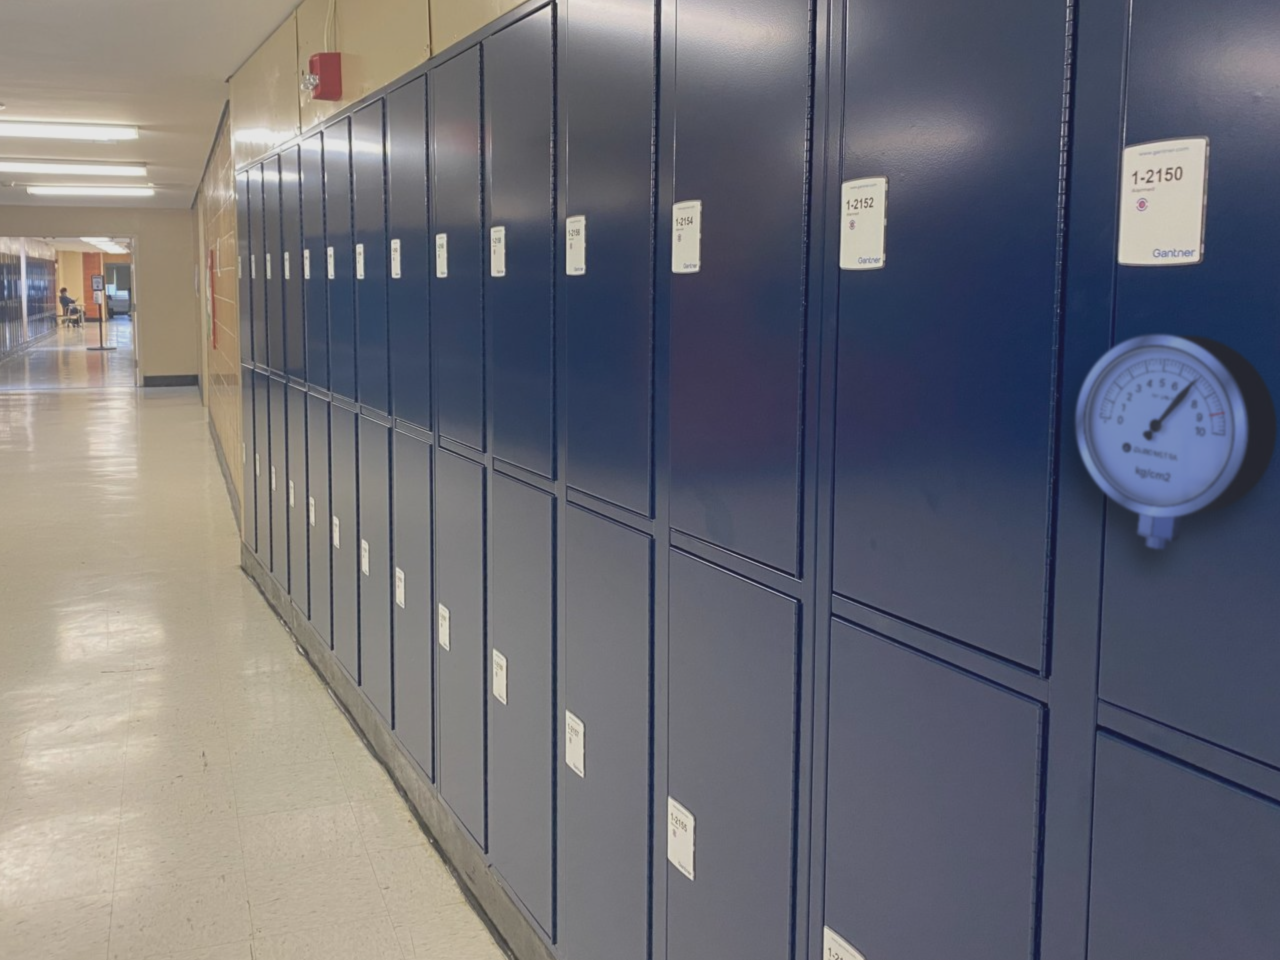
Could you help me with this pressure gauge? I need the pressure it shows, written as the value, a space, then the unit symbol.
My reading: 7 kg/cm²
